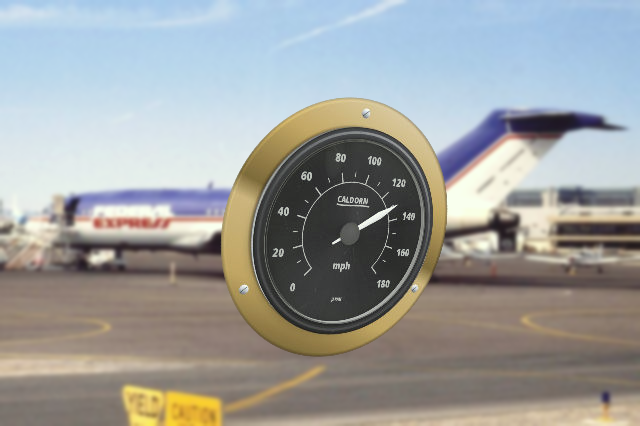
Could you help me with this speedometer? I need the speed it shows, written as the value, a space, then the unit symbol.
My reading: 130 mph
